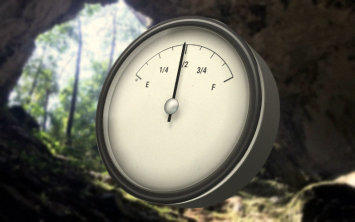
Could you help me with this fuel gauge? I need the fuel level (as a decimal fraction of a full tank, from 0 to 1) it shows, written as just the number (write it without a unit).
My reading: 0.5
